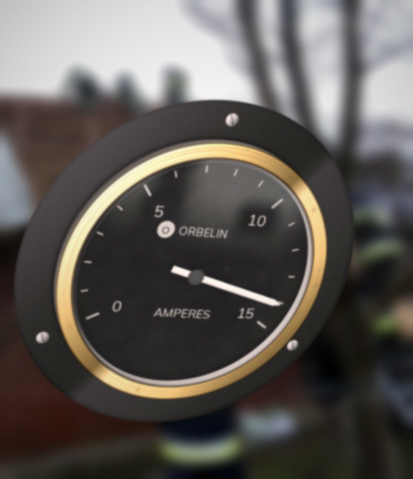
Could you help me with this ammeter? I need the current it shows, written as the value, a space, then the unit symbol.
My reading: 14 A
